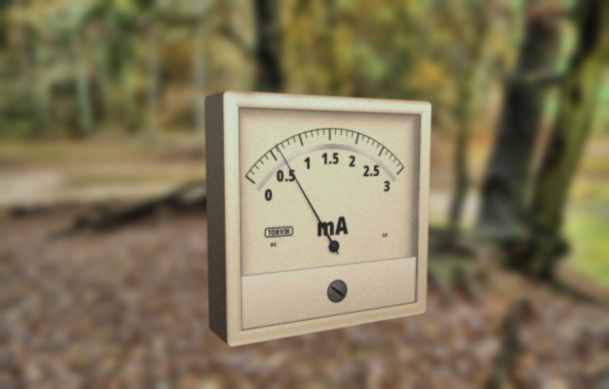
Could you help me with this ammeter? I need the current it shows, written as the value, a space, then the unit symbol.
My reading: 0.6 mA
